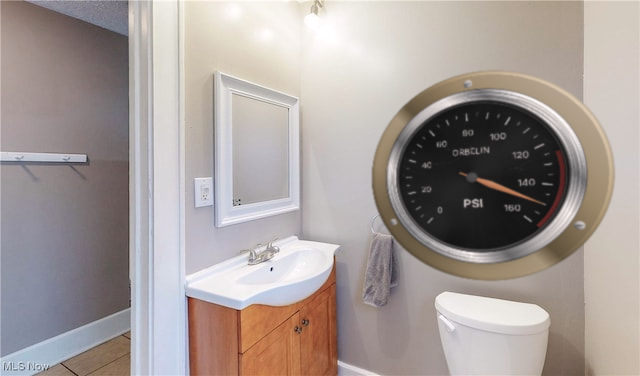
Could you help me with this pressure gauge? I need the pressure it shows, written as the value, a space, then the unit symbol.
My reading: 150 psi
